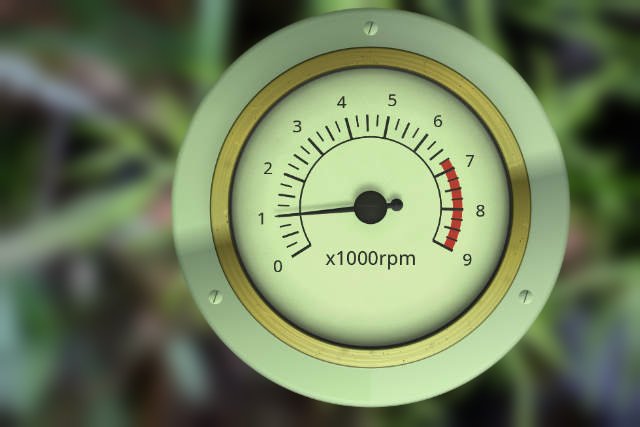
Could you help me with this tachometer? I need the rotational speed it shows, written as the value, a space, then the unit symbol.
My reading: 1000 rpm
